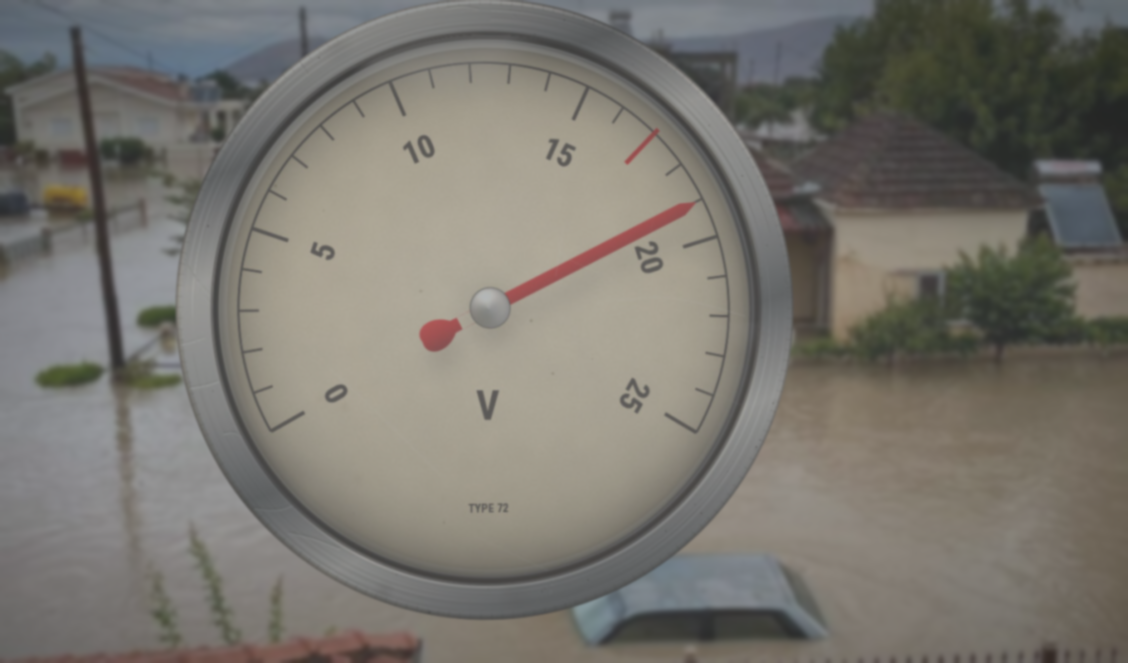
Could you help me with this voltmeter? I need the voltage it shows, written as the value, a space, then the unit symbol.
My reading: 19 V
